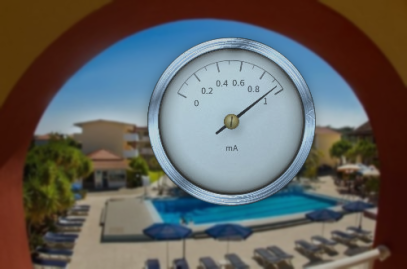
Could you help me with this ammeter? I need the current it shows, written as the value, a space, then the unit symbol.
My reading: 0.95 mA
